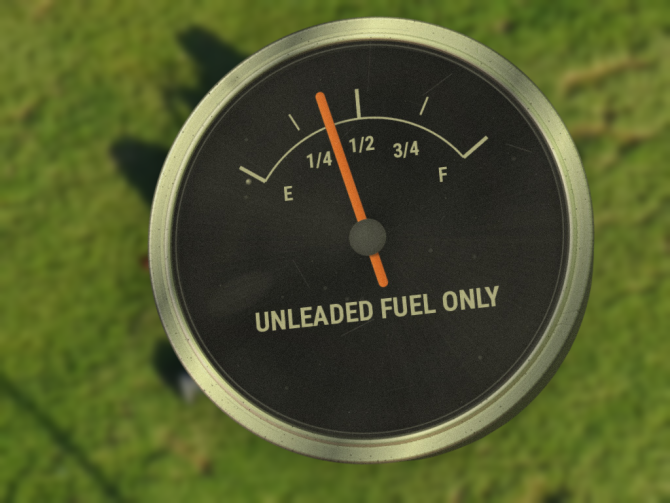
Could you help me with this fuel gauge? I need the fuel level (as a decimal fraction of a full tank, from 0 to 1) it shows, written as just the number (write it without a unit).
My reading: 0.375
